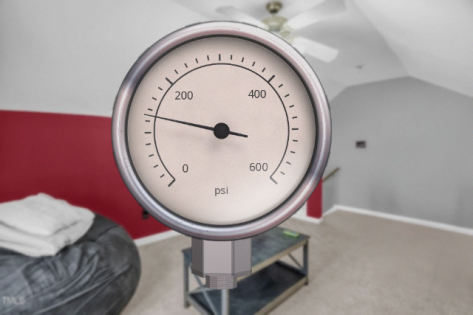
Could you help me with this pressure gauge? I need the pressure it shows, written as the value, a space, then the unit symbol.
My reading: 130 psi
